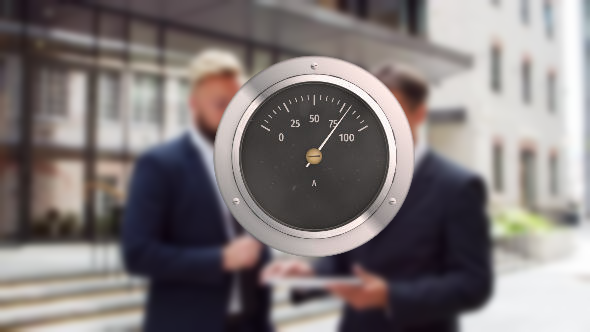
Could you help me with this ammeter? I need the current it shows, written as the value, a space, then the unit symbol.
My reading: 80 A
